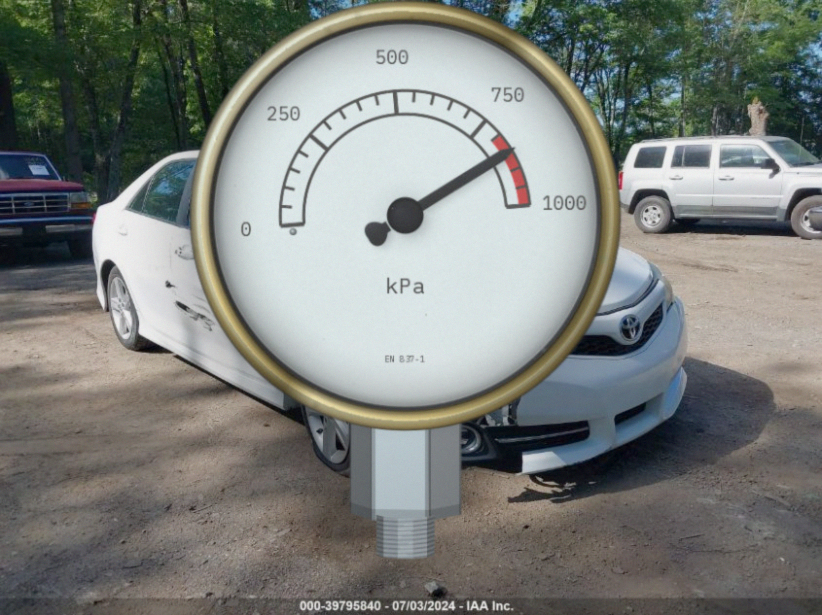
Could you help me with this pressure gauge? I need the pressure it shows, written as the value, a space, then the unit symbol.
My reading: 850 kPa
